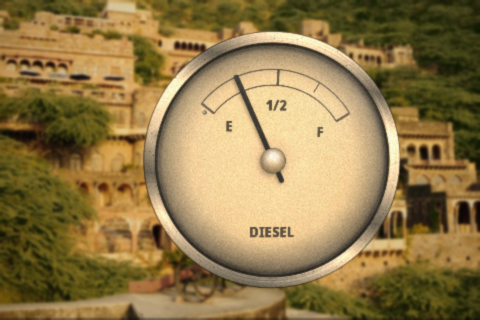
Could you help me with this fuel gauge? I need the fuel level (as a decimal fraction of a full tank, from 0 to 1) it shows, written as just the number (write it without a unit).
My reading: 0.25
